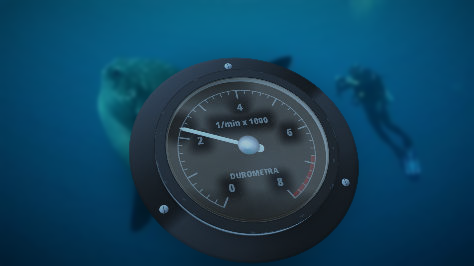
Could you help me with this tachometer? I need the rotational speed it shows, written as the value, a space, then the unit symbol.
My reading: 2200 rpm
